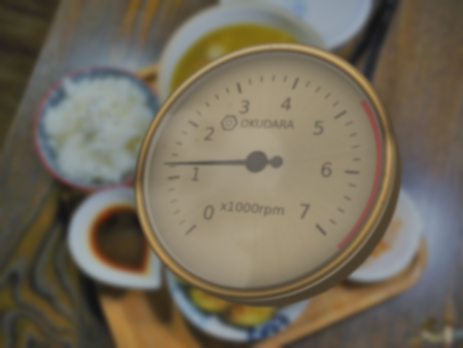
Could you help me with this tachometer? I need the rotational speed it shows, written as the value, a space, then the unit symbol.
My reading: 1200 rpm
